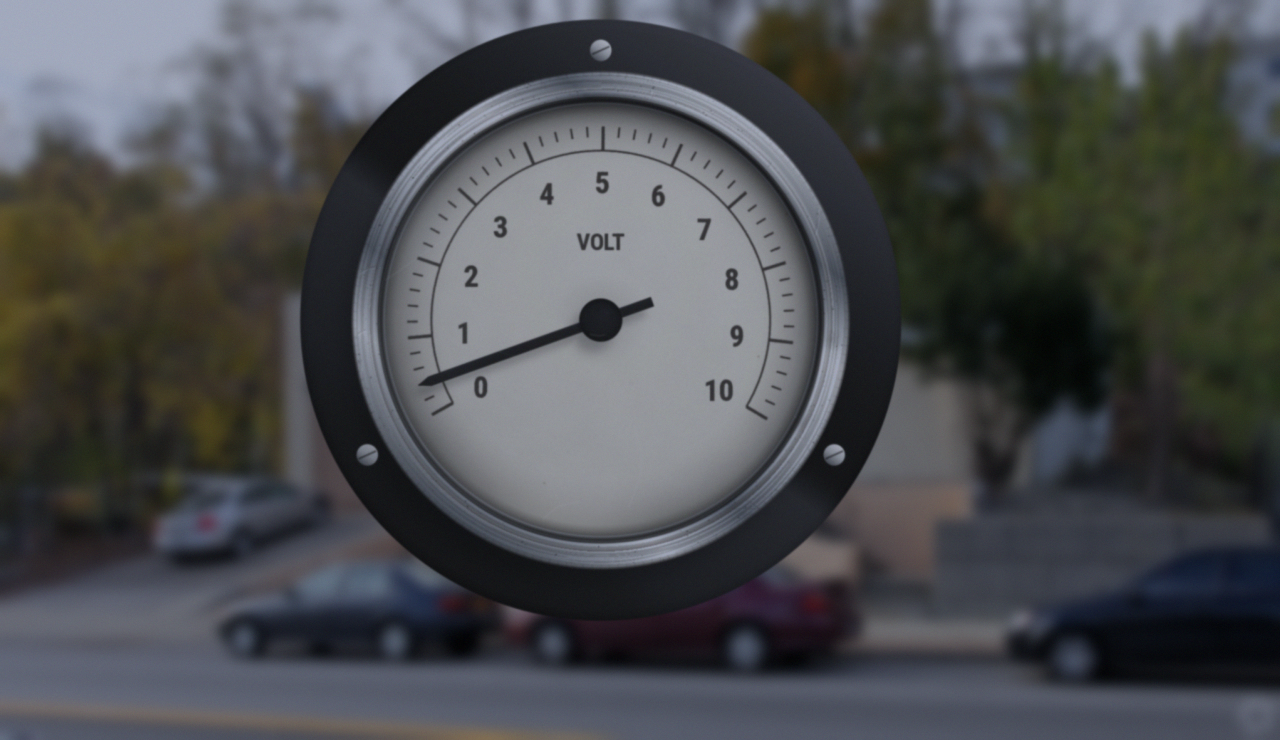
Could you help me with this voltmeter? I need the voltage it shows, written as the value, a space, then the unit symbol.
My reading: 0.4 V
